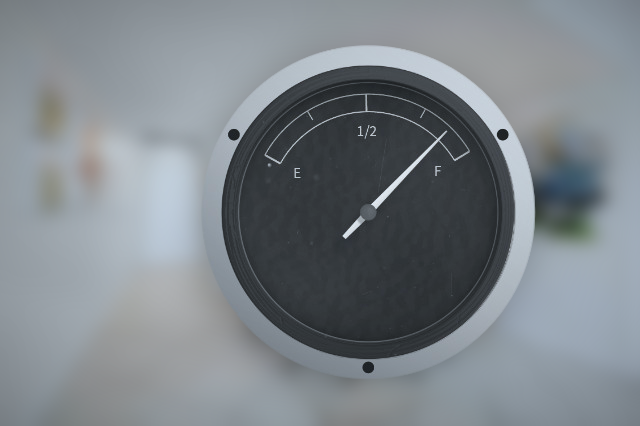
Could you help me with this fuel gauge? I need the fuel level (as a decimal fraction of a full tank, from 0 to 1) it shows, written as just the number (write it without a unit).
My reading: 0.875
